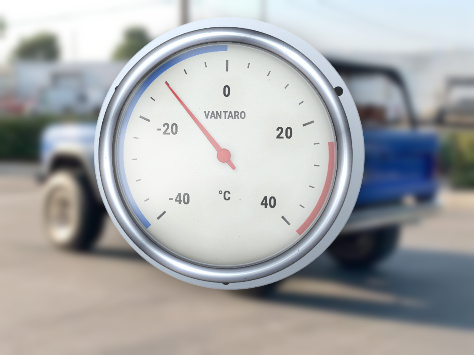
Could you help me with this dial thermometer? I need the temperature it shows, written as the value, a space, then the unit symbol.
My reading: -12 °C
